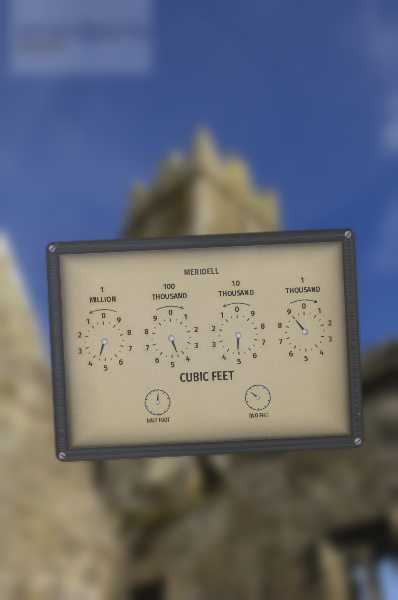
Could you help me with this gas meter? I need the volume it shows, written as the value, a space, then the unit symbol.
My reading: 444900 ft³
